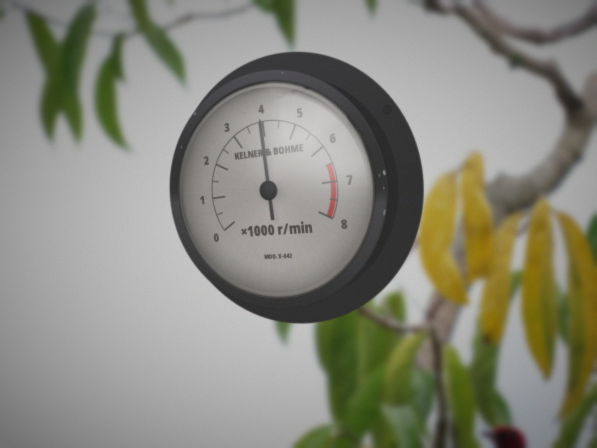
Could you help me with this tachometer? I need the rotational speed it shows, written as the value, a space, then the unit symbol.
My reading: 4000 rpm
